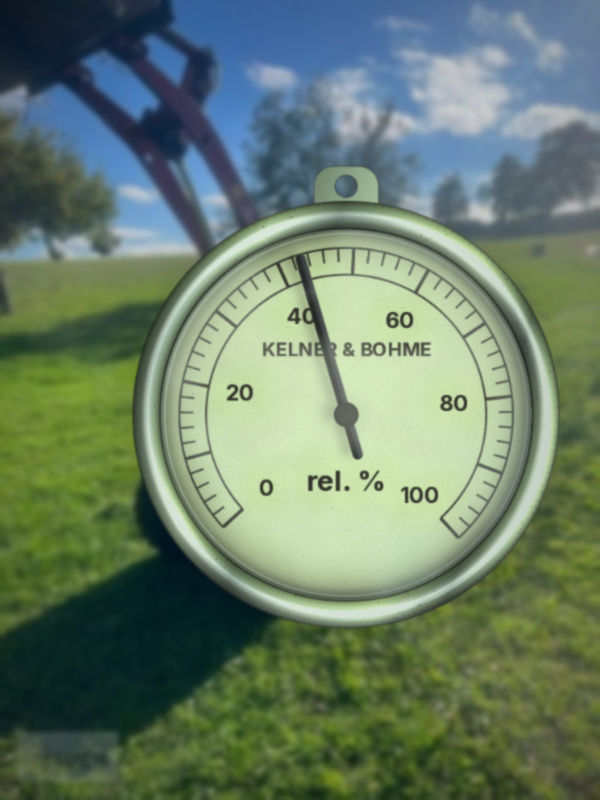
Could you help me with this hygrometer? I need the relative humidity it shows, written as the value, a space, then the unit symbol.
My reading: 43 %
